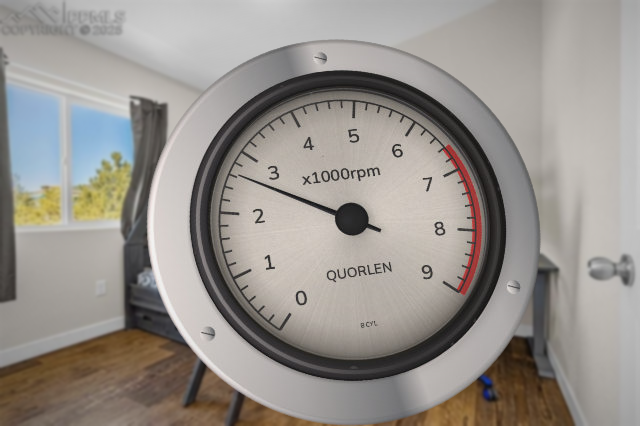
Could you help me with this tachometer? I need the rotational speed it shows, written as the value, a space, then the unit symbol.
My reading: 2600 rpm
